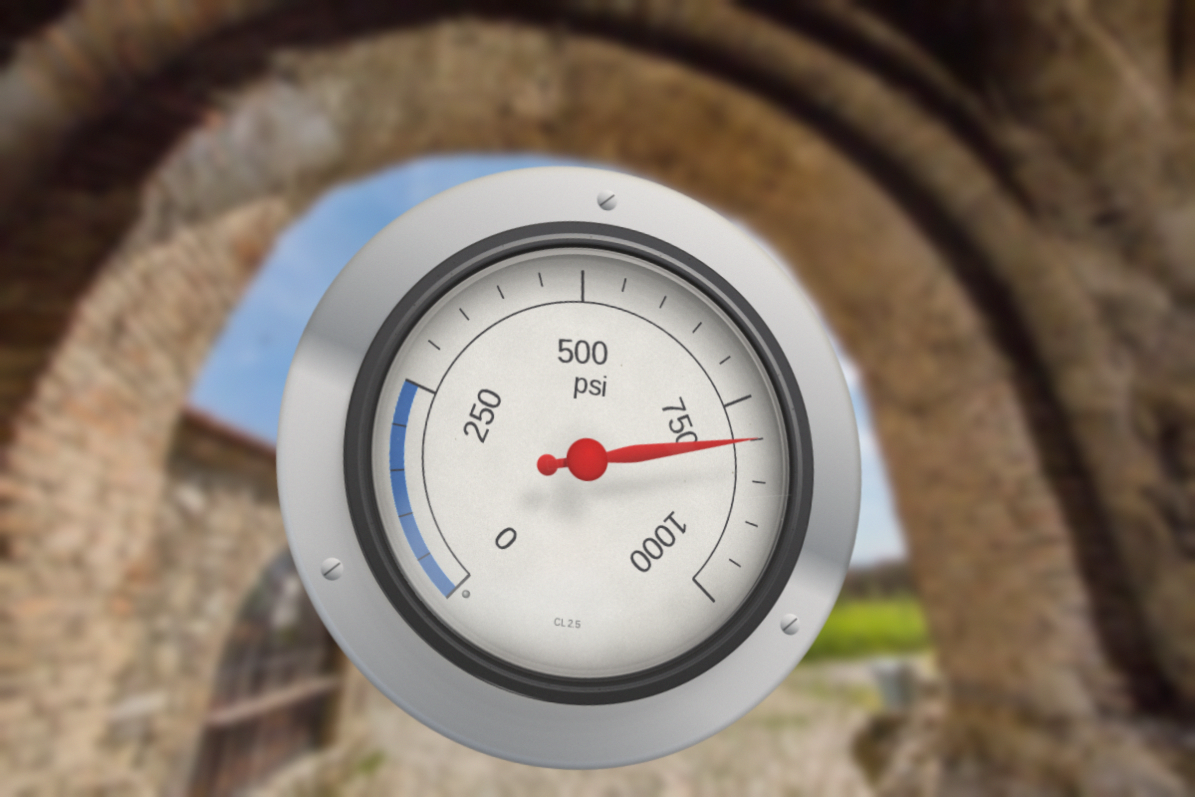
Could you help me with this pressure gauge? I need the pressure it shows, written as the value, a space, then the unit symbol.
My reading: 800 psi
